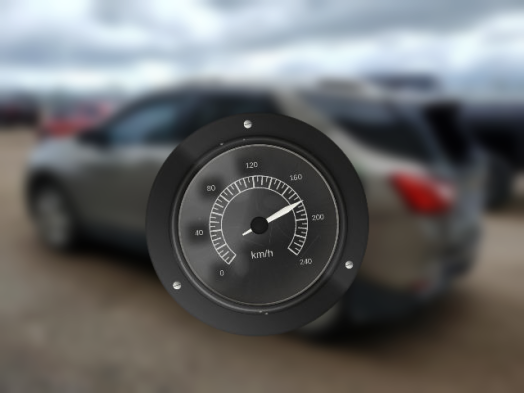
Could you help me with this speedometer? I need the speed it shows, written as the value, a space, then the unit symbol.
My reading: 180 km/h
